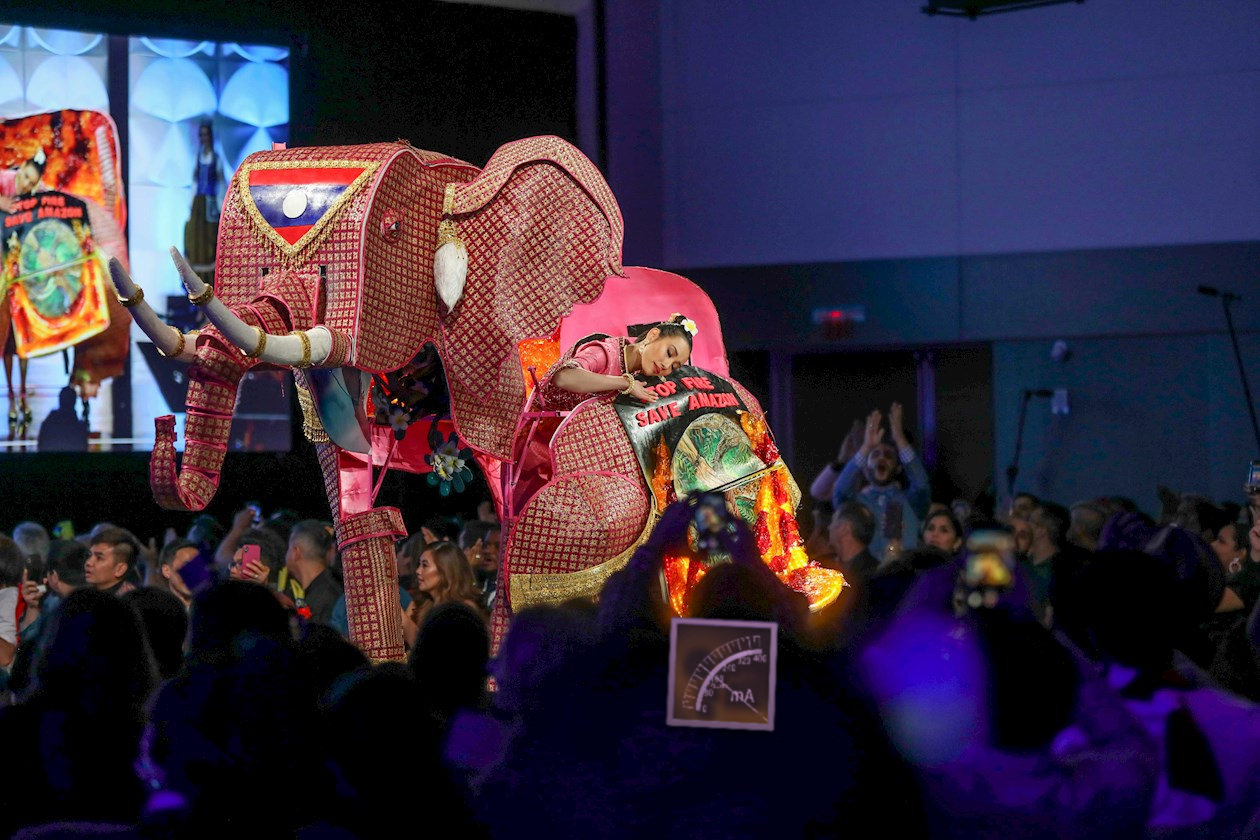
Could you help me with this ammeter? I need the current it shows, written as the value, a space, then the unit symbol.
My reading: 160 mA
